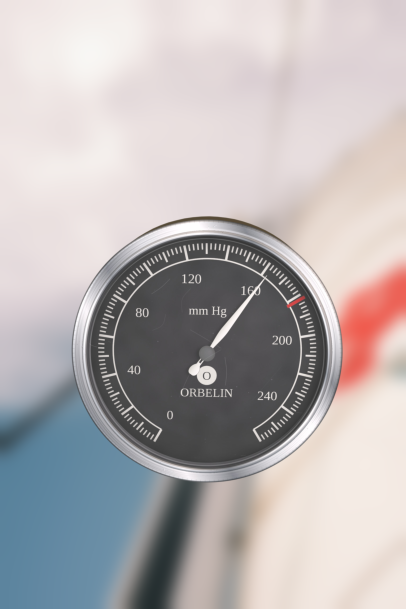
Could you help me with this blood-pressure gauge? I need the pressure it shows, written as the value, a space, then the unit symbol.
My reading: 162 mmHg
